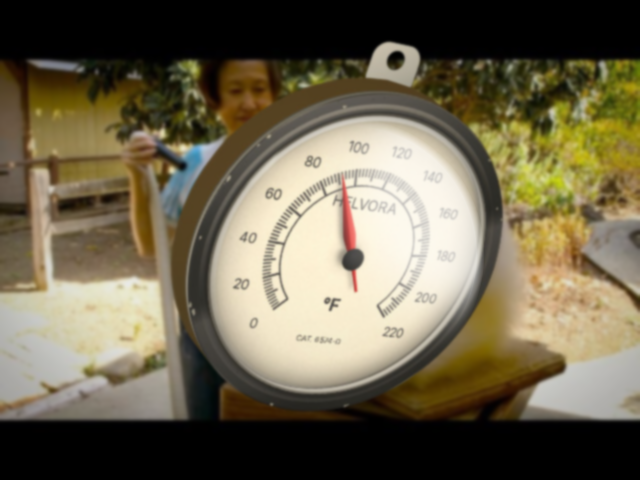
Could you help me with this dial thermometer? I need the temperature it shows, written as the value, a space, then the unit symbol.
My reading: 90 °F
